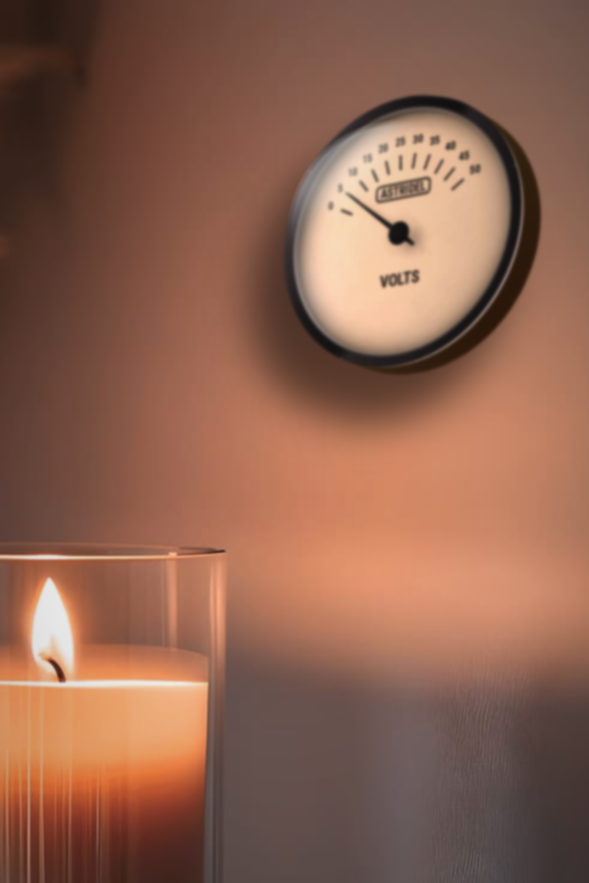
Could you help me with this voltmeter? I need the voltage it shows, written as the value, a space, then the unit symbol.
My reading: 5 V
